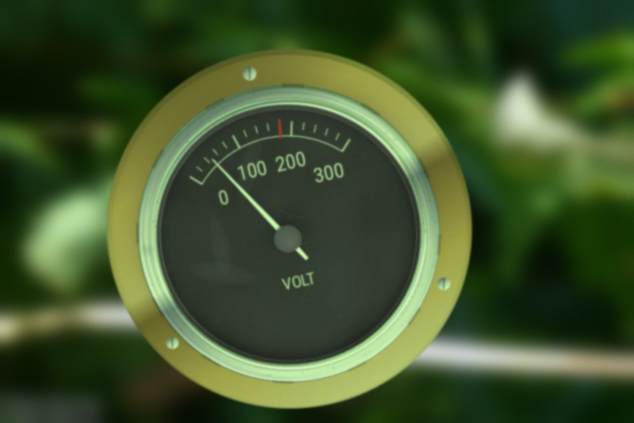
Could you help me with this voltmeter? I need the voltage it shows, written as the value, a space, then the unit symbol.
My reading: 50 V
